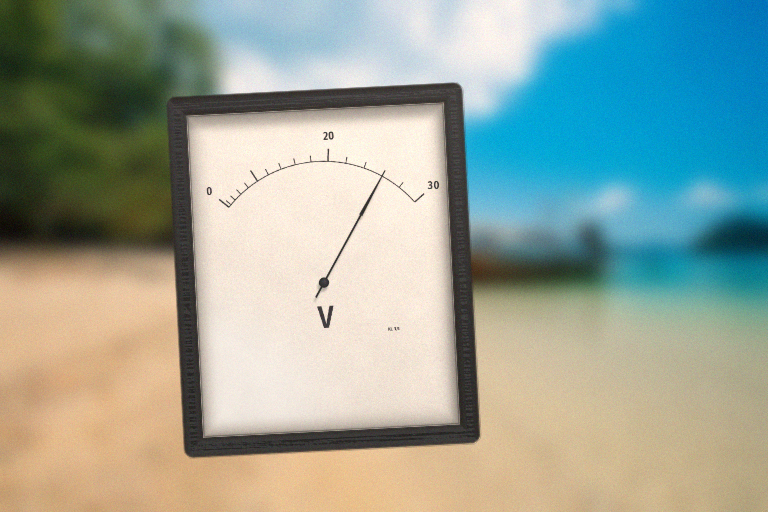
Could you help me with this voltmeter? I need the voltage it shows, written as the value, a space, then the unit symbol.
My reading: 26 V
